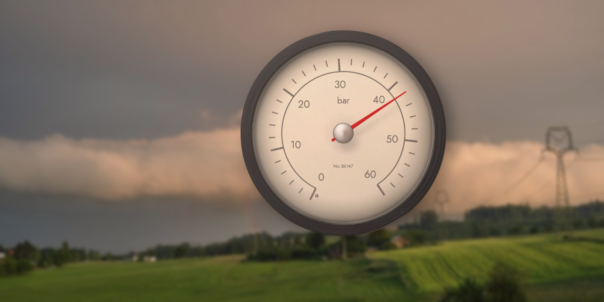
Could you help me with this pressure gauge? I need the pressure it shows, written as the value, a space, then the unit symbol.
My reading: 42 bar
